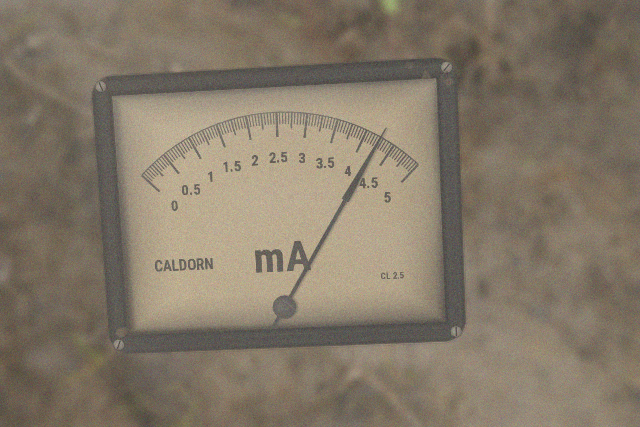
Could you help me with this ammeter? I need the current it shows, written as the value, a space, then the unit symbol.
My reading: 4.25 mA
